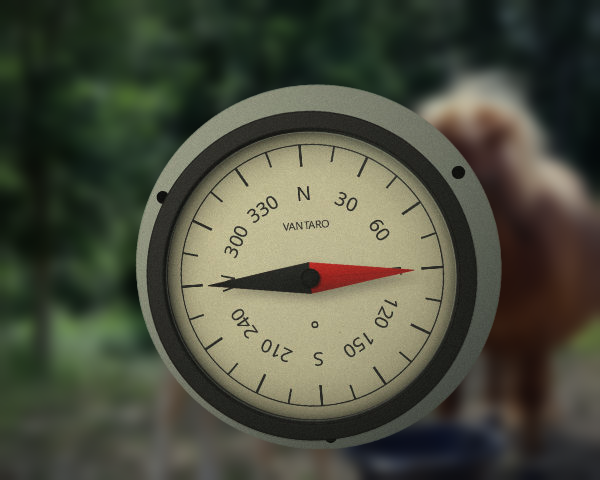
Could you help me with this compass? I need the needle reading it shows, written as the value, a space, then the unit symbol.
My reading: 90 °
